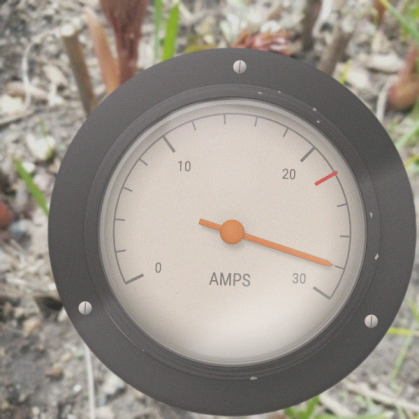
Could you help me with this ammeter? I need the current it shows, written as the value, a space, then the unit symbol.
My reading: 28 A
